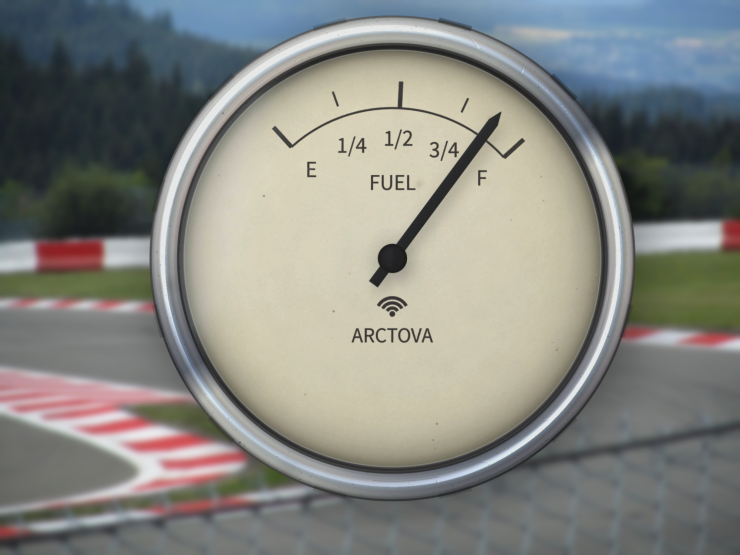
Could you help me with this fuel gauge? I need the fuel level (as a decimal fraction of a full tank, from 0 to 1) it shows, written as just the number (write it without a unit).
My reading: 0.875
